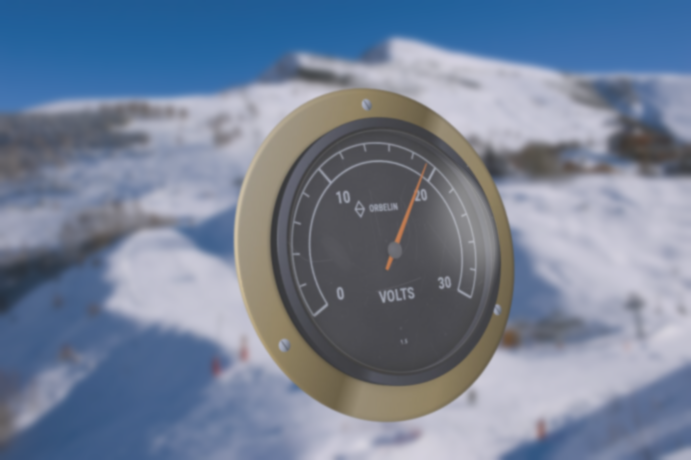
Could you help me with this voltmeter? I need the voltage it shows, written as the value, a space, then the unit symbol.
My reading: 19 V
